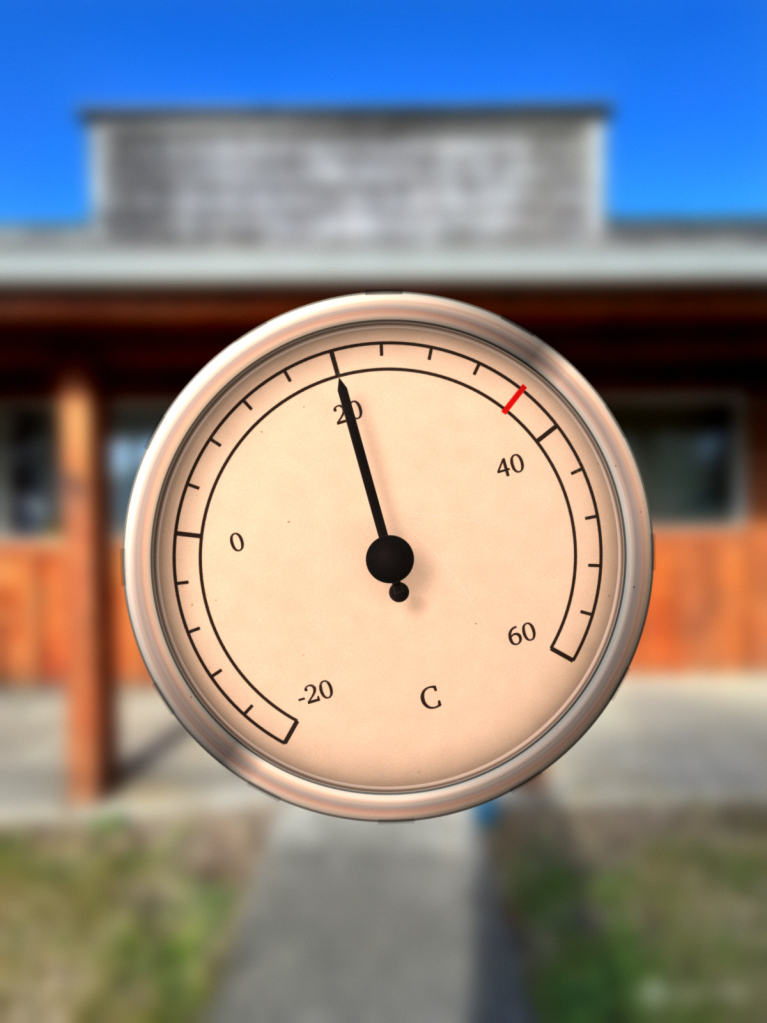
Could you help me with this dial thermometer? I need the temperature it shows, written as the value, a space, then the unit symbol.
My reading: 20 °C
